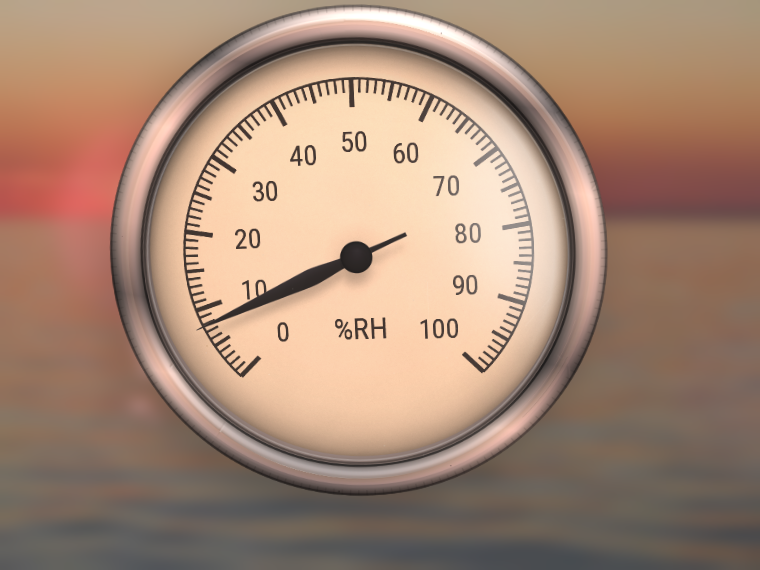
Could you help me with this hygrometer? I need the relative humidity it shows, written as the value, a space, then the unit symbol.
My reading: 8 %
